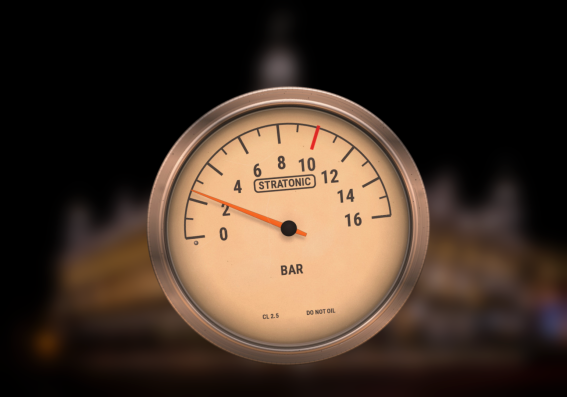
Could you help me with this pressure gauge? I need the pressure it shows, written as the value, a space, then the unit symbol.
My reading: 2.5 bar
